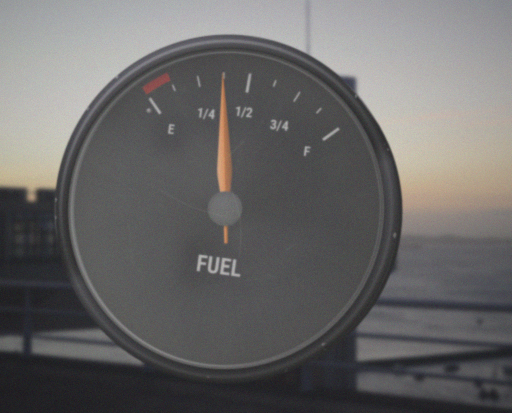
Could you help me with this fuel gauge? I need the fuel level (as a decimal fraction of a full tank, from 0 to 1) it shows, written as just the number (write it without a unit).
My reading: 0.375
